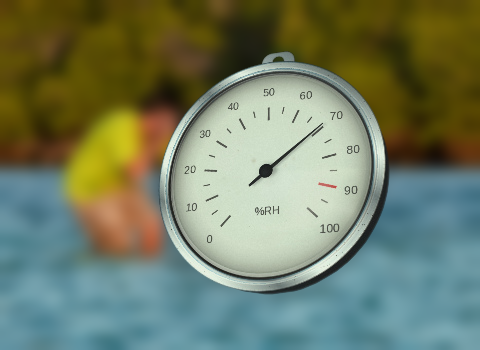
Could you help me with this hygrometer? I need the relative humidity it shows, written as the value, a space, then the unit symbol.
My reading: 70 %
